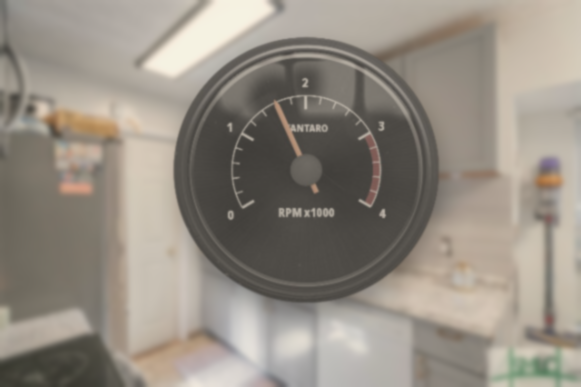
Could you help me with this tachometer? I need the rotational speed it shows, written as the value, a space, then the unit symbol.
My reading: 1600 rpm
